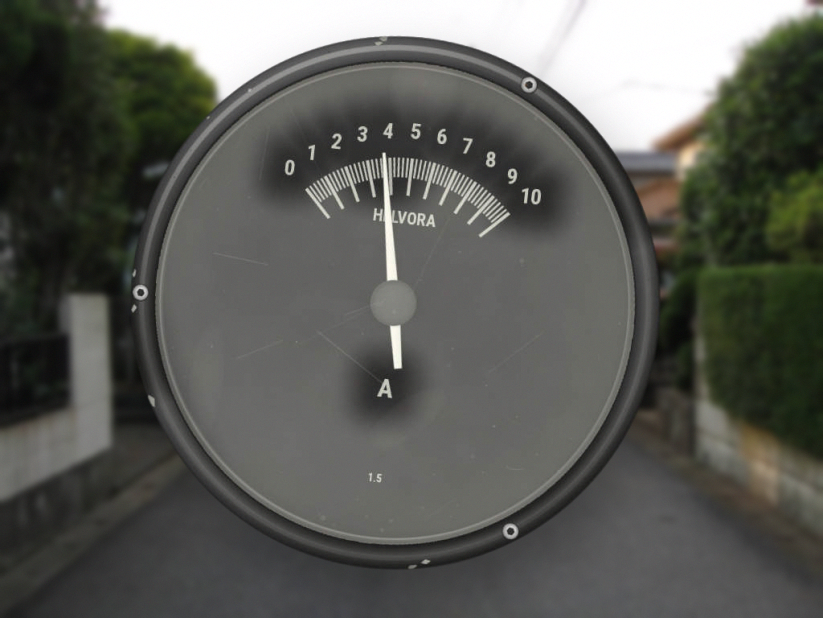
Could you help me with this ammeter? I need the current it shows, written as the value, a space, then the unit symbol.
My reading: 3.8 A
